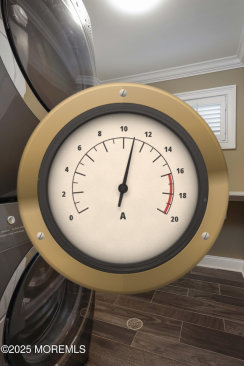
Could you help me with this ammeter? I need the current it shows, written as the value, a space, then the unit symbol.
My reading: 11 A
